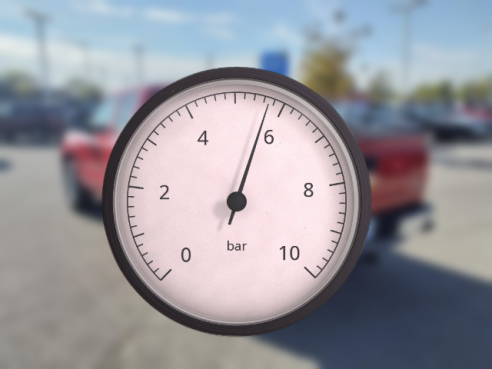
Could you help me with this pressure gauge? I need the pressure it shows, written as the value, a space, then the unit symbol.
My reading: 5.7 bar
